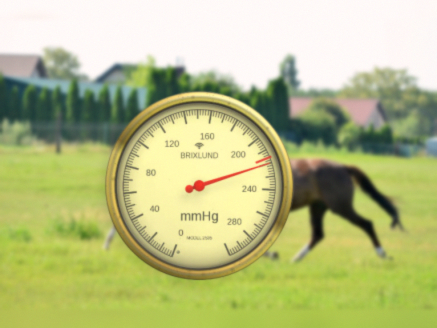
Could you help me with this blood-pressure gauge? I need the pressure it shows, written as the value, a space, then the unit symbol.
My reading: 220 mmHg
